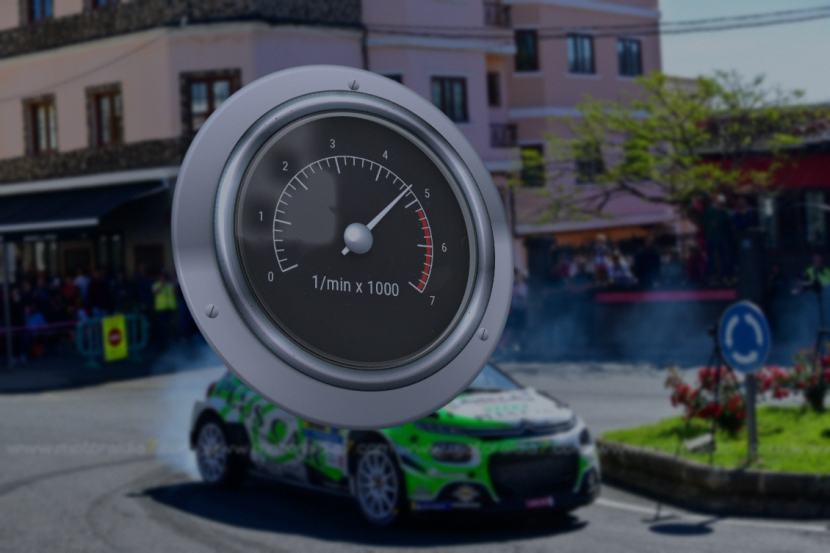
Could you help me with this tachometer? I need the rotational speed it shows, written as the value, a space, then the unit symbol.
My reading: 4700 rpm
